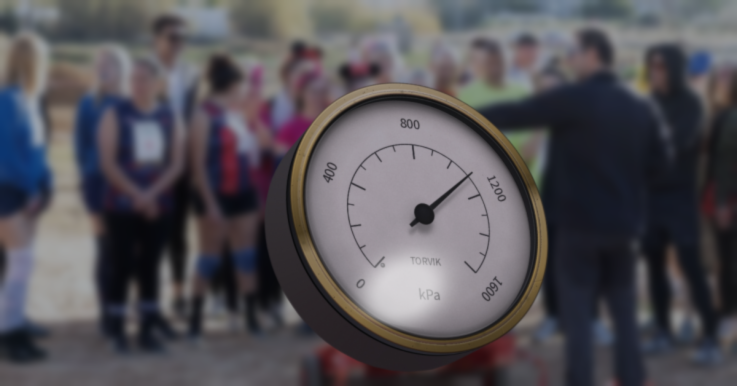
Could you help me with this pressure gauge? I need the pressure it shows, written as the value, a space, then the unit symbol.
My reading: 1100 kPa
